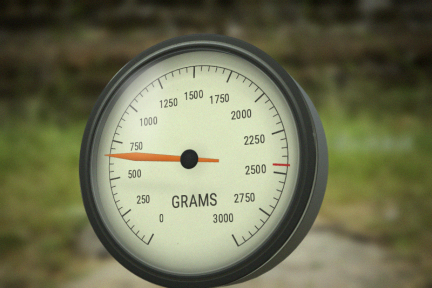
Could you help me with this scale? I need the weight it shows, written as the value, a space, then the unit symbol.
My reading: 650 g
